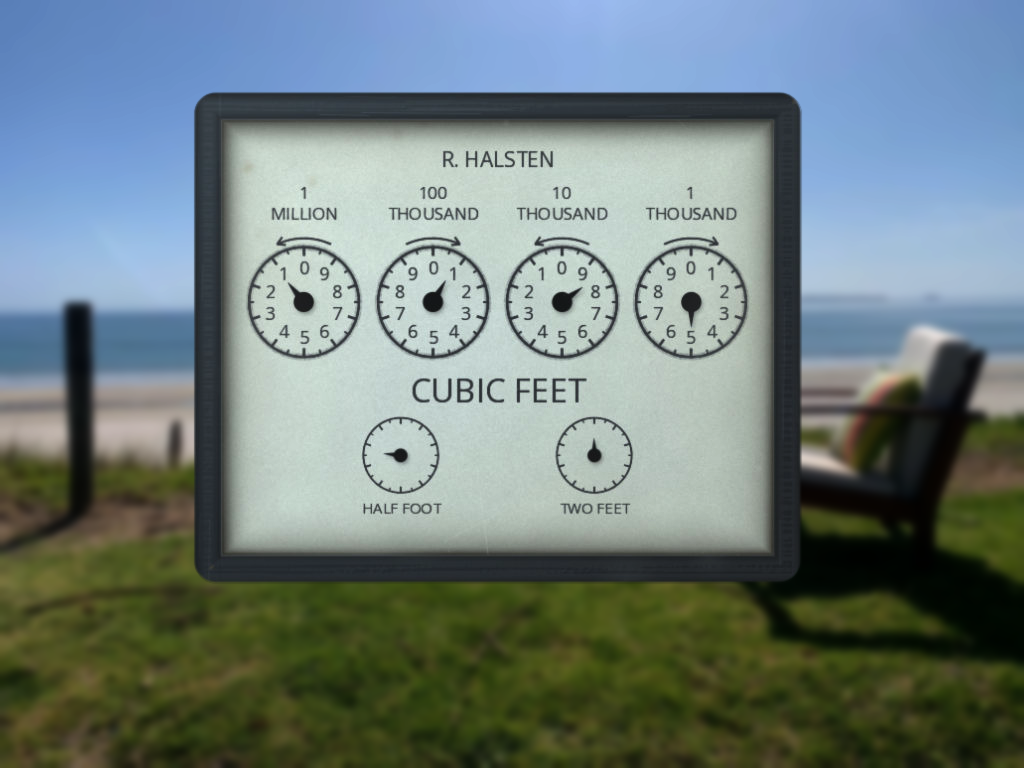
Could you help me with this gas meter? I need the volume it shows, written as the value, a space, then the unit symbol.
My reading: 108500 ft³
